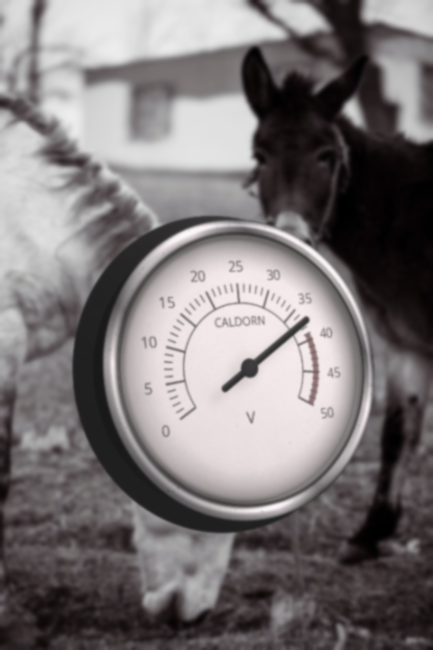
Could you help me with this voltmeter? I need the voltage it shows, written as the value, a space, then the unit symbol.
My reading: 37 V
